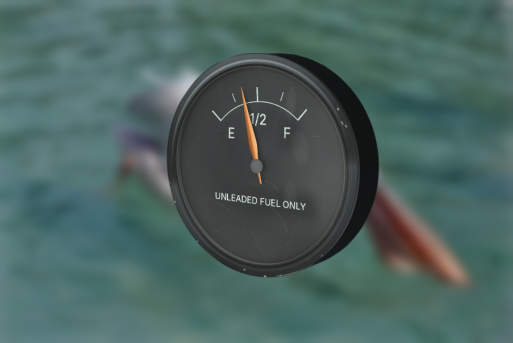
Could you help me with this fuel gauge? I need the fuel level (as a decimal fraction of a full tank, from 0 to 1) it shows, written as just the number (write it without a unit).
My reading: 0.375
